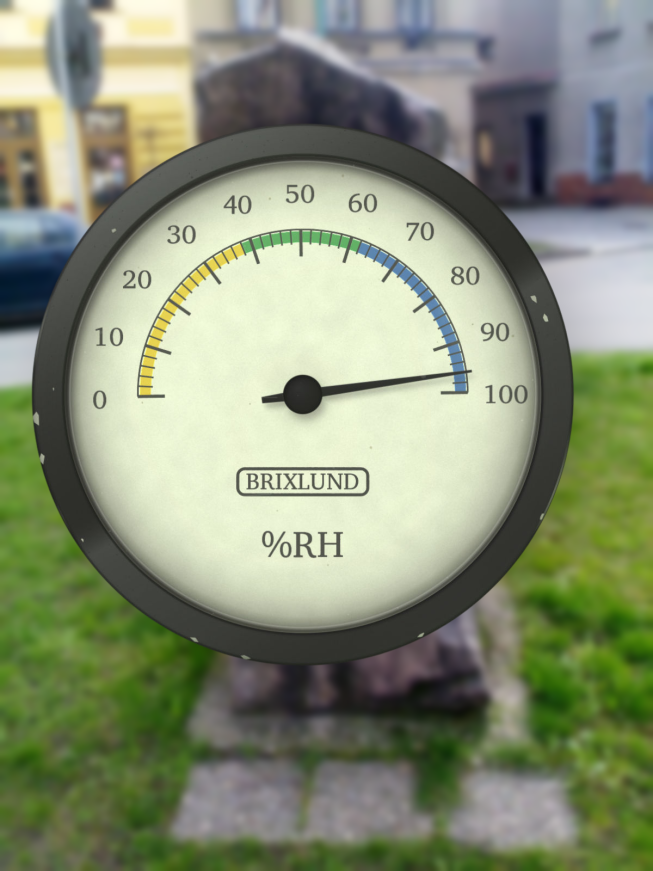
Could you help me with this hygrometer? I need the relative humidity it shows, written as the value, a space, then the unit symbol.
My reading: 96 %
